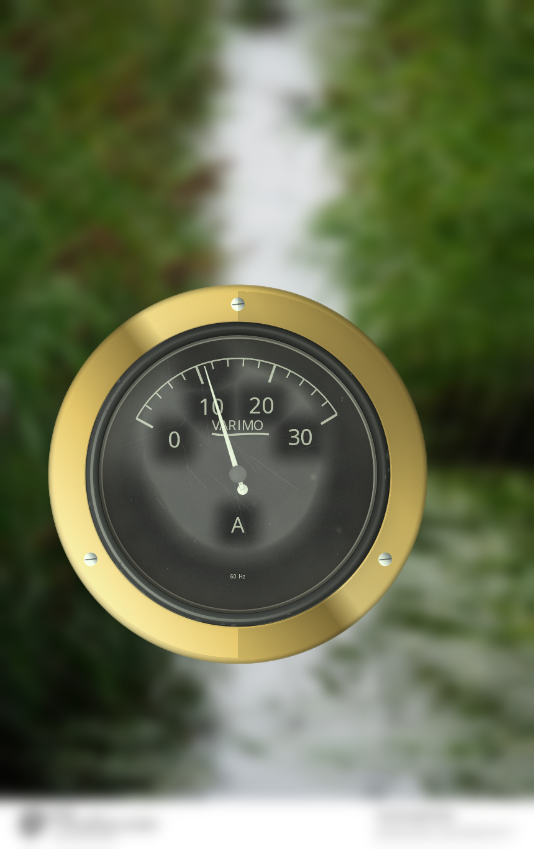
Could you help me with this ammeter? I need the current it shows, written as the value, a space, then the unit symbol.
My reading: 11 A
